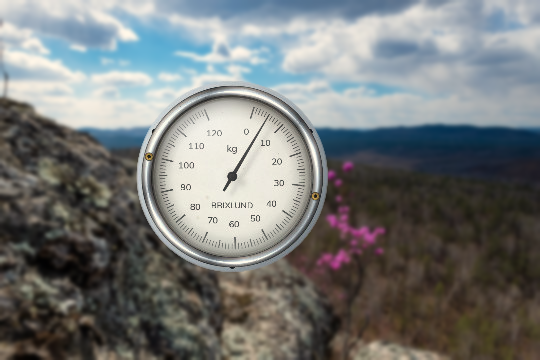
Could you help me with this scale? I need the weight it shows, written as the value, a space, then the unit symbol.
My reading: 5 kg
